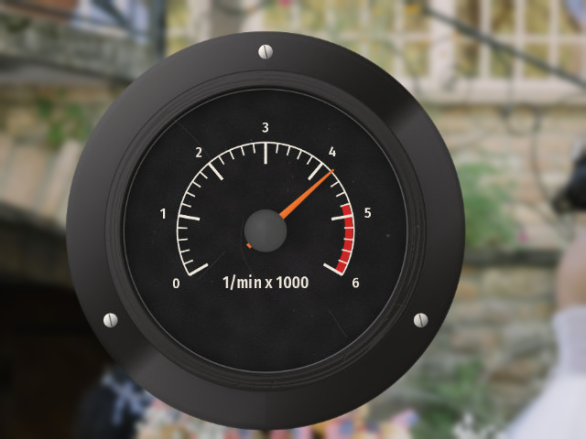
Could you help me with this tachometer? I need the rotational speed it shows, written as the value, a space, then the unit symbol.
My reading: 4200 rpm
